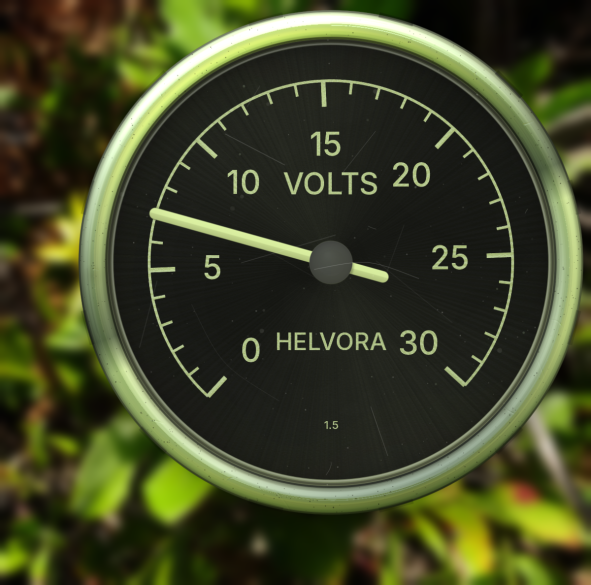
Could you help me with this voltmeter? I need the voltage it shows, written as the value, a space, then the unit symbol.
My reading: 7 V
